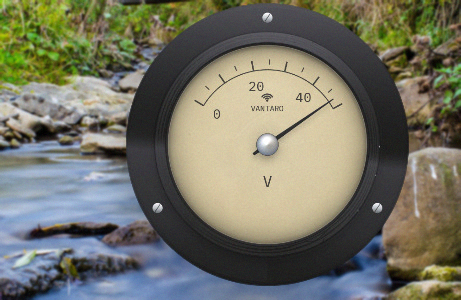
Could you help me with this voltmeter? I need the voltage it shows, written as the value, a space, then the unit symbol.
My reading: 47.5 V
